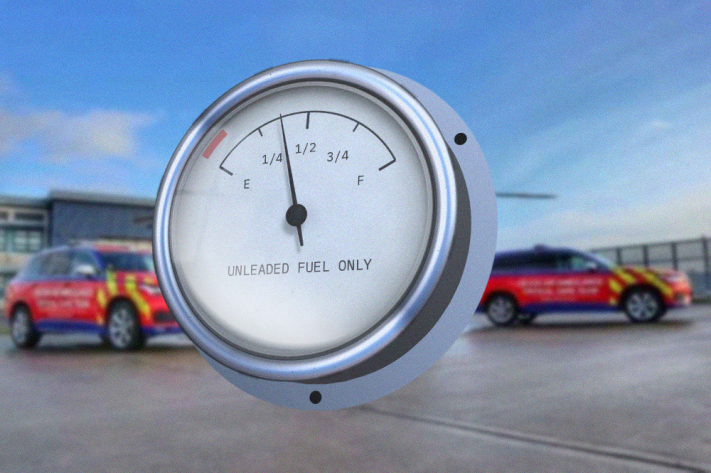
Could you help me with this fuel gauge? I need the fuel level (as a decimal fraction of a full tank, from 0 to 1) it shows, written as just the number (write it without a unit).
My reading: 0.375
